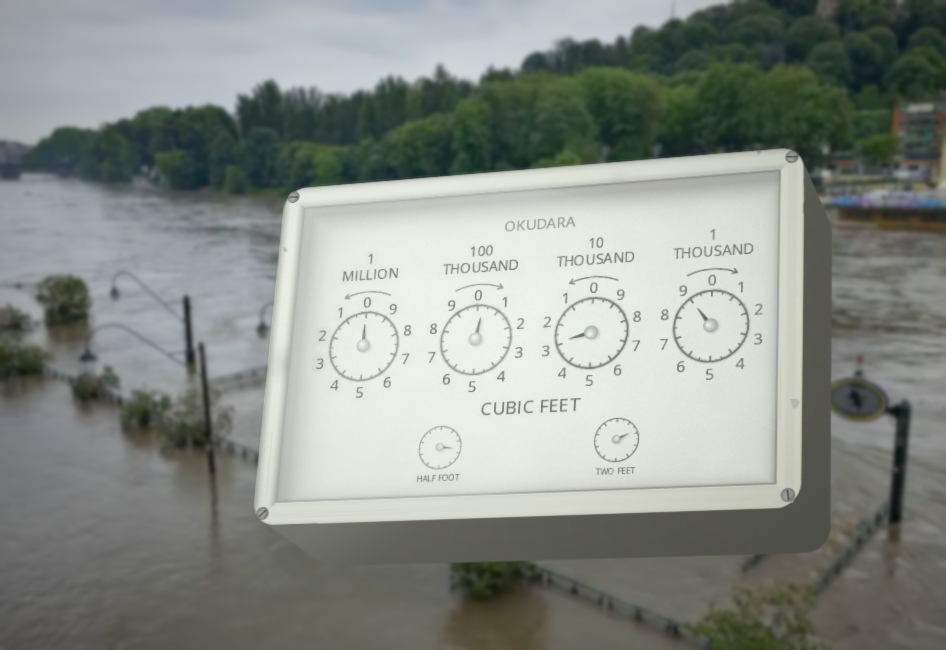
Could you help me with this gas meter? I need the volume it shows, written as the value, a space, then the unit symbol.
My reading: 2900 ft³
